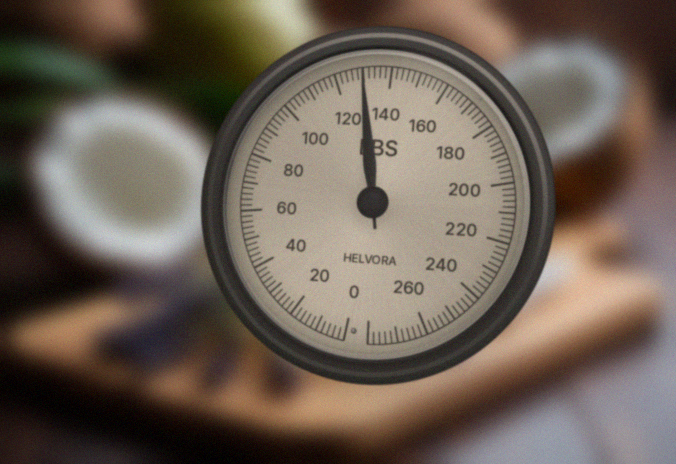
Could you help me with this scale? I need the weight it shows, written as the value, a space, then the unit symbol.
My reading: 130 lb
